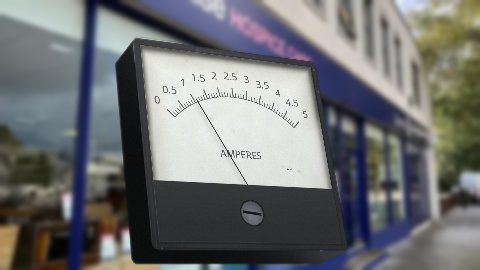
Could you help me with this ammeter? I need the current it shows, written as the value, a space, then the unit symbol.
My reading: 1 A
